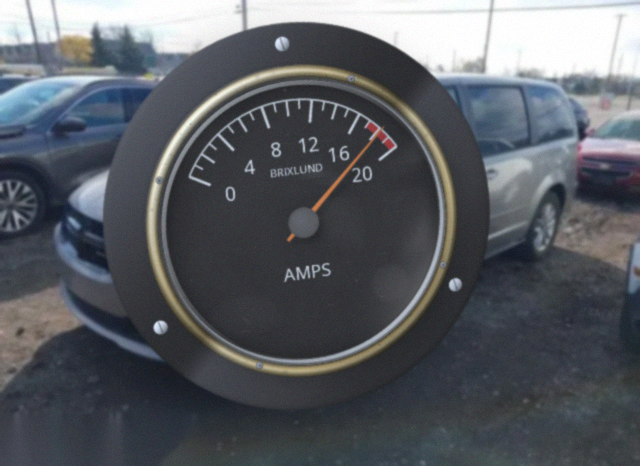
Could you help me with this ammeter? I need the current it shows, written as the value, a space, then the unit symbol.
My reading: 18 A
